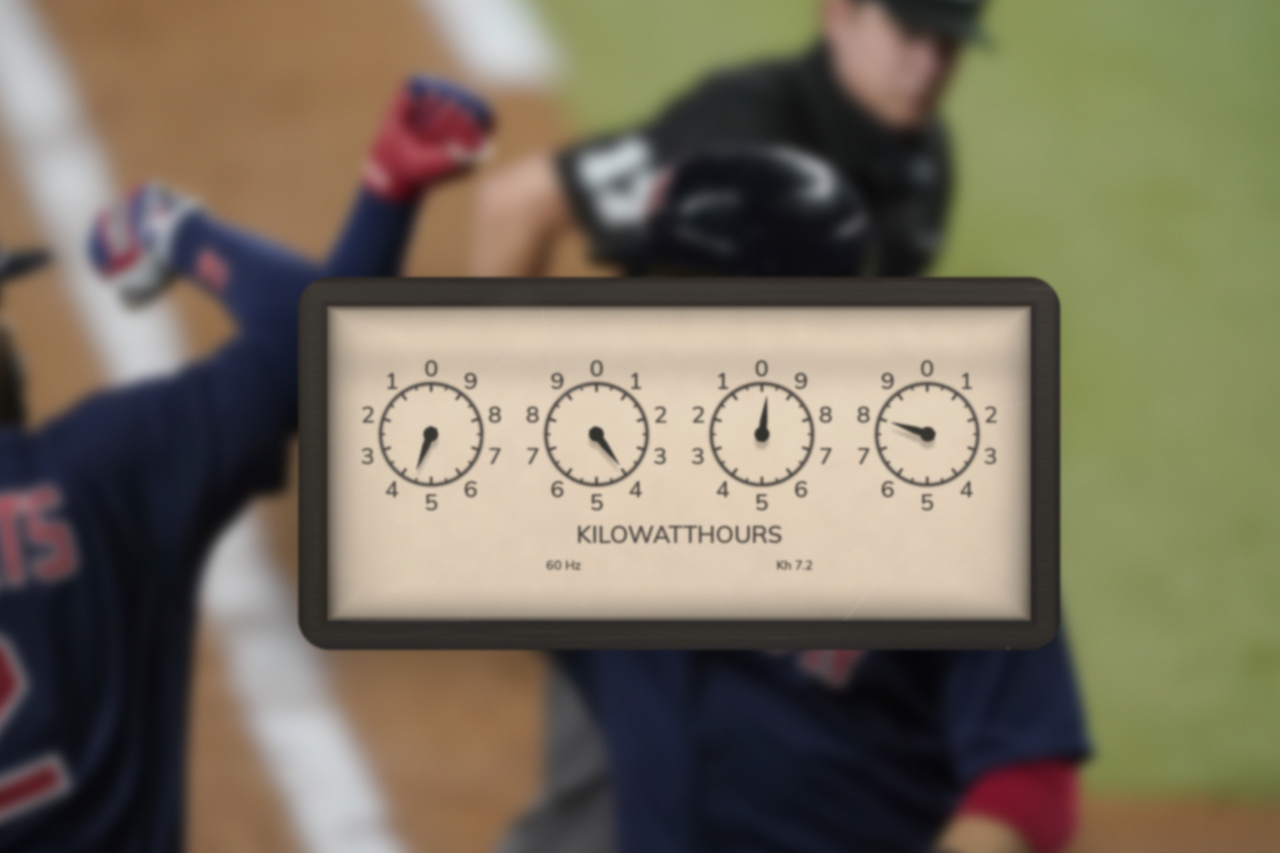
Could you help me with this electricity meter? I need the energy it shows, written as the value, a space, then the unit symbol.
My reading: 4398 kWh
